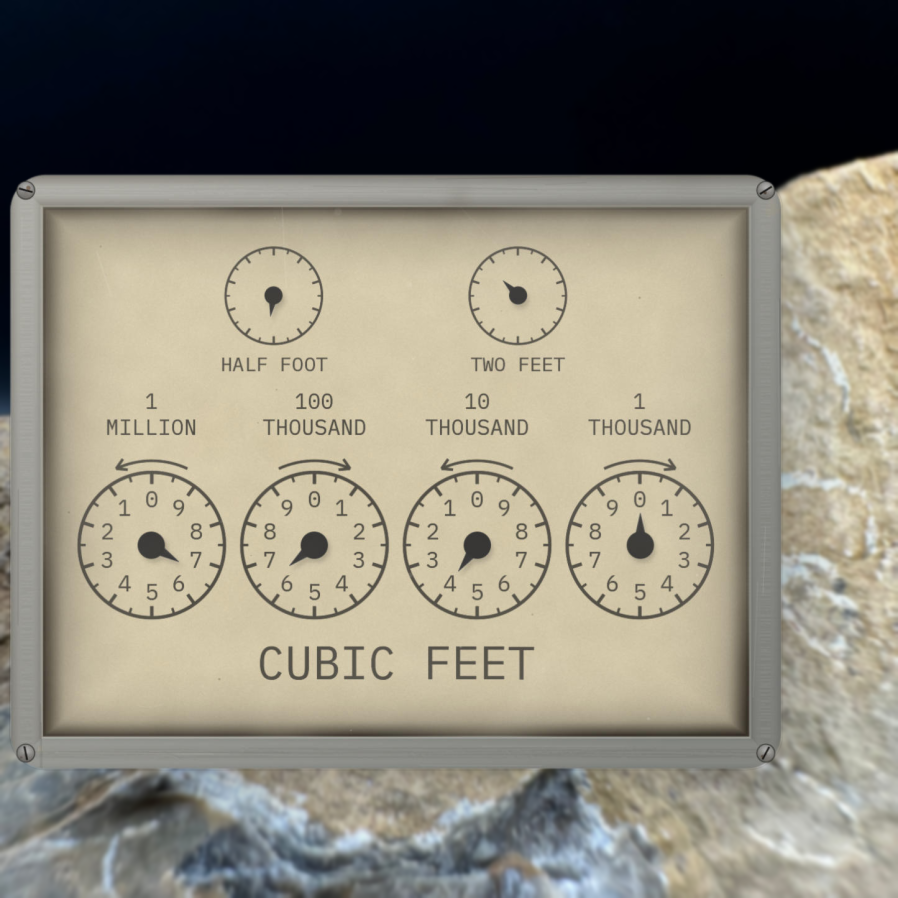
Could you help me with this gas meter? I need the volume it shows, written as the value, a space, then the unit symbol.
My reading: 664000 ft³
